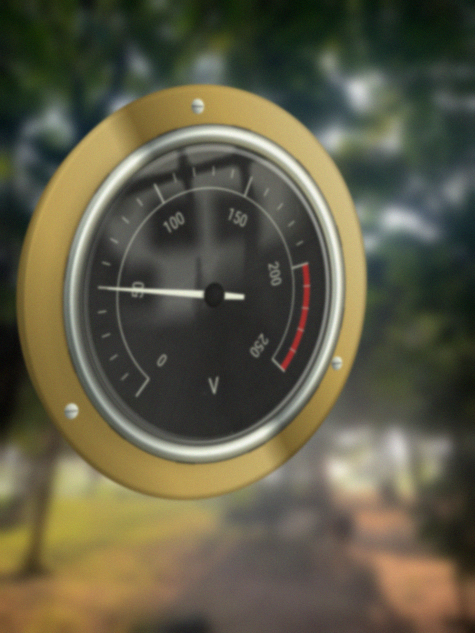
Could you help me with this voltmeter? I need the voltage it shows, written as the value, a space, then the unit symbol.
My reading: 50 V
